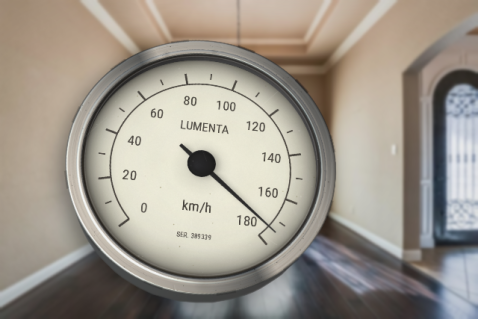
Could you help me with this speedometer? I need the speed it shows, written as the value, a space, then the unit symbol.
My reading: 175 km/h
